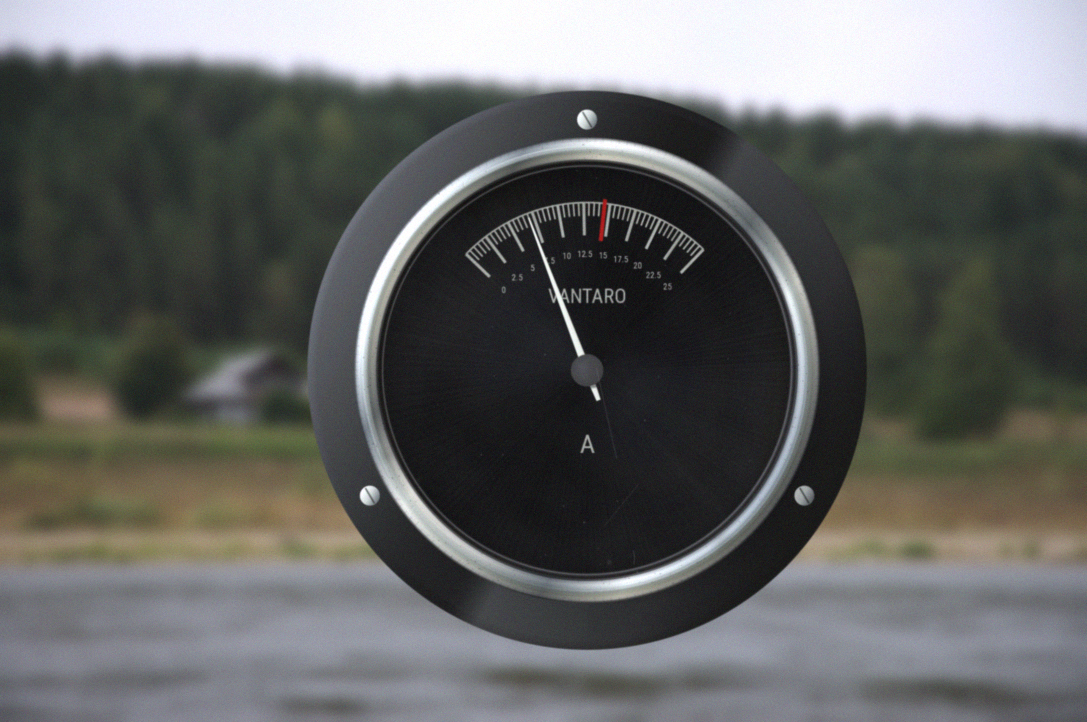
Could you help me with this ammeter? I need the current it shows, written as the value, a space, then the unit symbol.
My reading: 7 A
